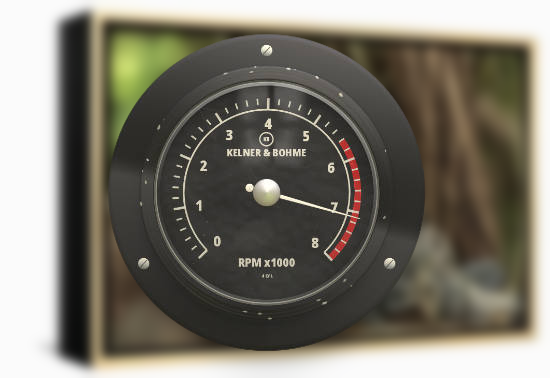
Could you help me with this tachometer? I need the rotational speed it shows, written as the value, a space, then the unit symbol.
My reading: 7100 rpm
